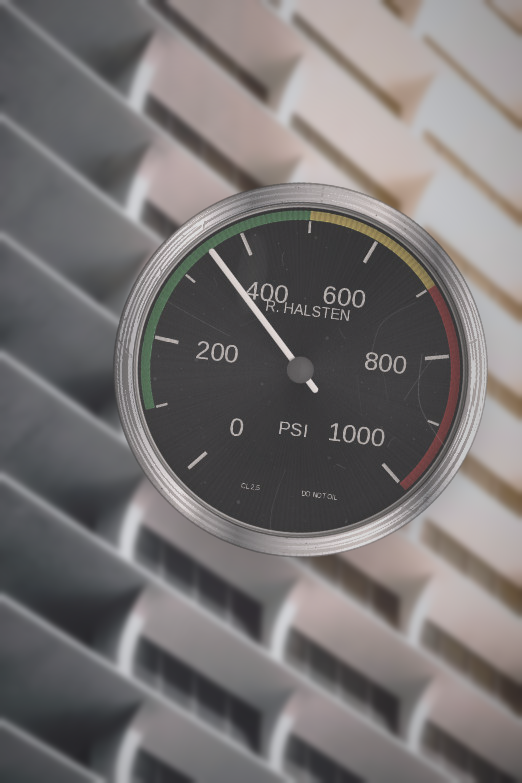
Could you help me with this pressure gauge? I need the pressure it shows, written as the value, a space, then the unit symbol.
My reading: 350 psi
